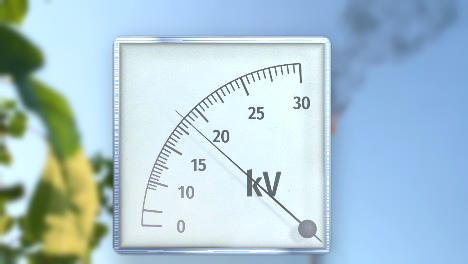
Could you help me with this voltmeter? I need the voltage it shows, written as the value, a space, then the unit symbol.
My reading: 18.5 kV
